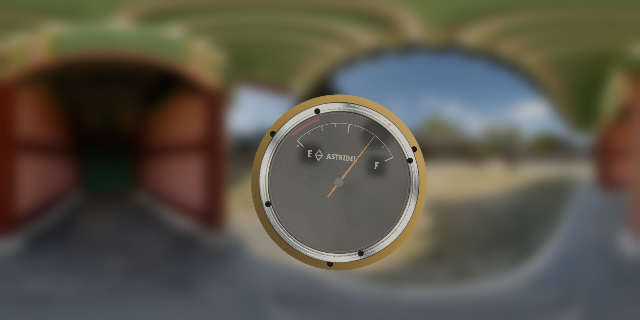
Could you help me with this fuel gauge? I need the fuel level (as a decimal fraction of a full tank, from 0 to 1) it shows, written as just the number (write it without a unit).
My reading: 0.75
